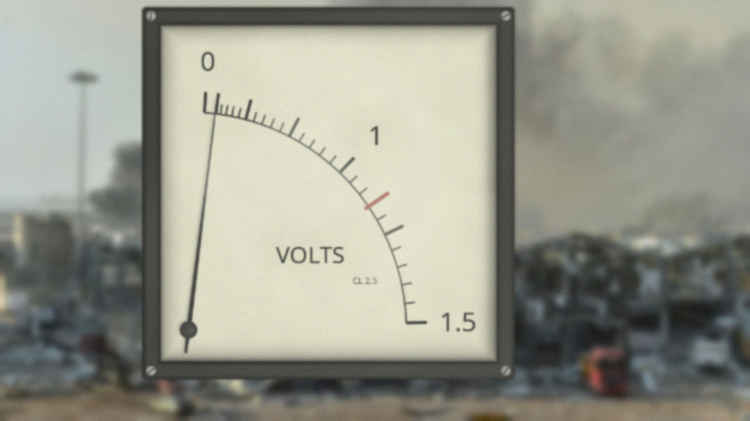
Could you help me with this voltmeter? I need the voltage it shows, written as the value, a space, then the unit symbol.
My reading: 0.25 V
